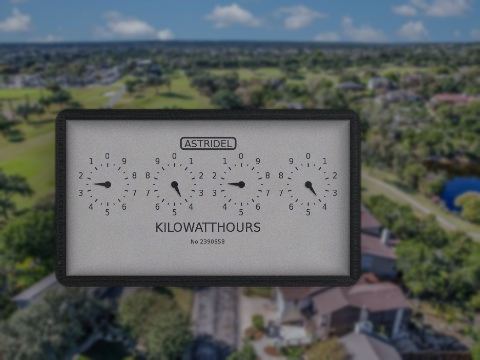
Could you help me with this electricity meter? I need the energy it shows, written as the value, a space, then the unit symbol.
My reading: 2424 kWh
